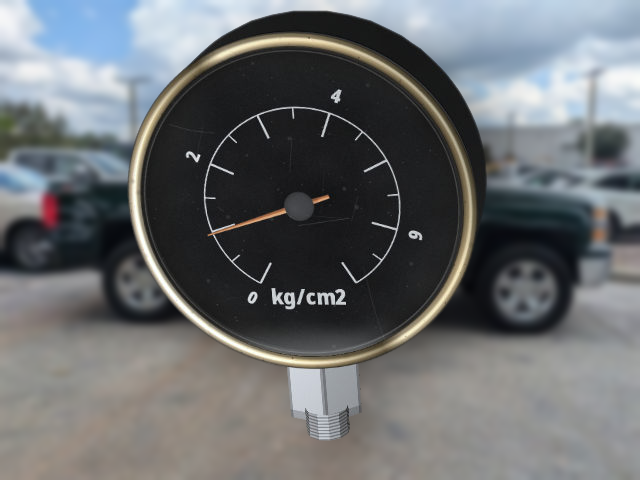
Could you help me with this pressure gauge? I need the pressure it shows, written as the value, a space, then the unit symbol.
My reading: 1 kg/cm²
